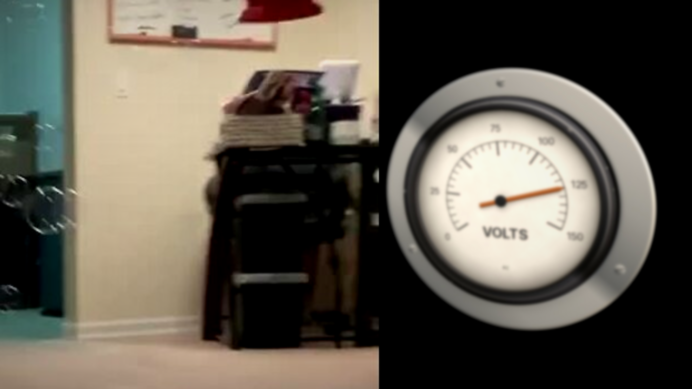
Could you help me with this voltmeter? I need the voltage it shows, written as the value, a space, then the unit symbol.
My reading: 125 V
